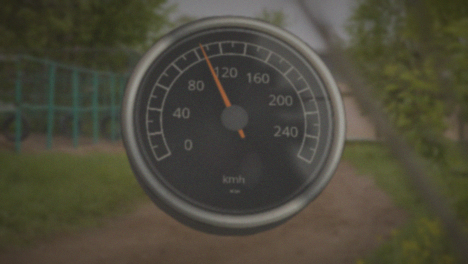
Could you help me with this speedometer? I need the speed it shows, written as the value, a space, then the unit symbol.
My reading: 105 km/h
